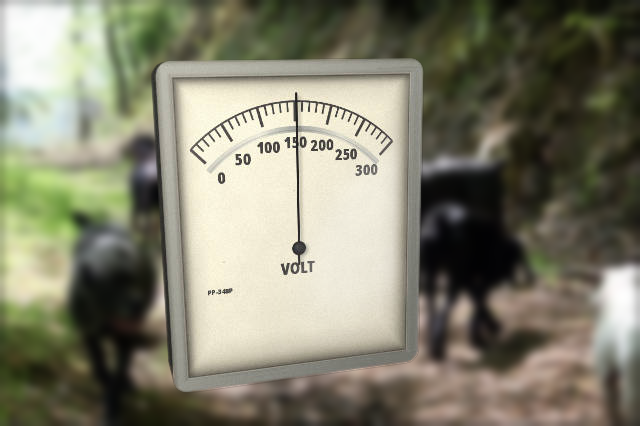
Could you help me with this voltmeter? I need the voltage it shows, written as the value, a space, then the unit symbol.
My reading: 150 V
